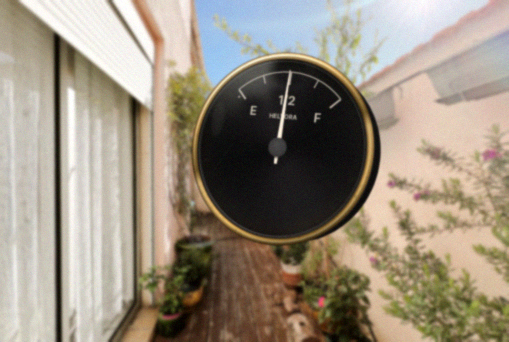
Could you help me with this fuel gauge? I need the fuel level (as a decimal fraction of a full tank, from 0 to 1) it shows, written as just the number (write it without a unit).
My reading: 0.5
